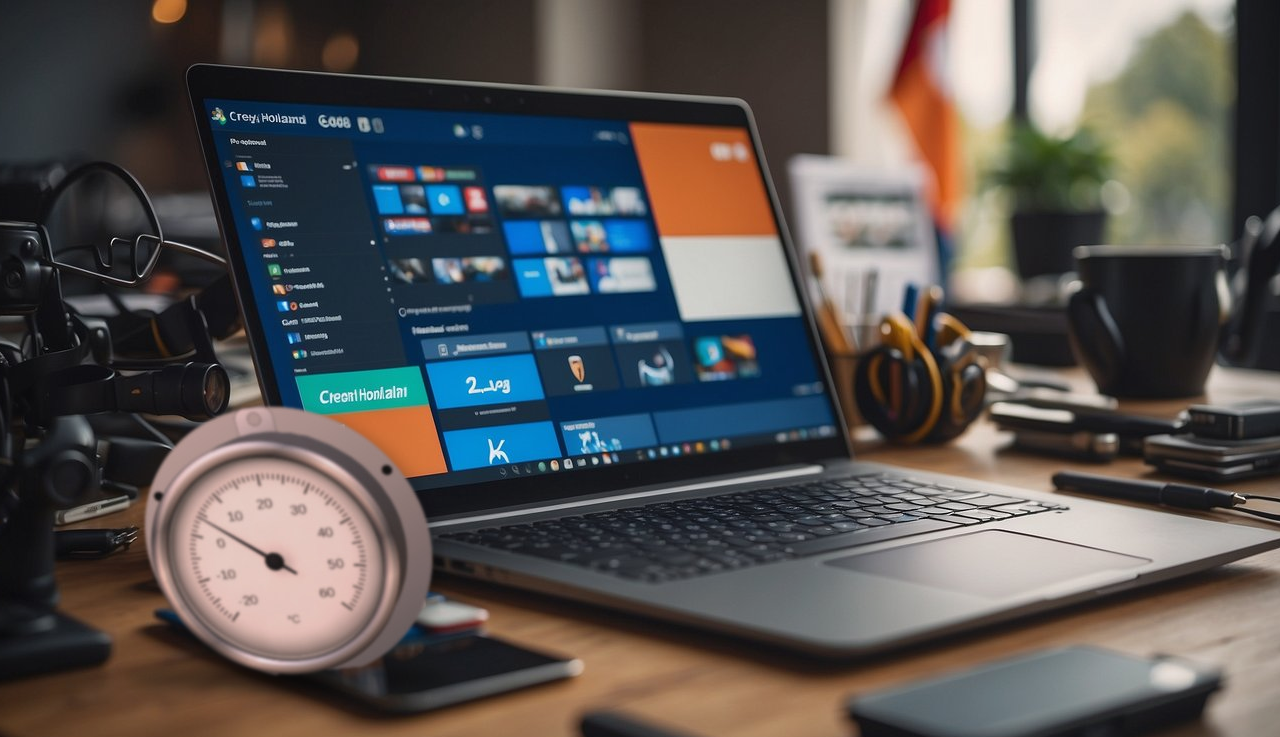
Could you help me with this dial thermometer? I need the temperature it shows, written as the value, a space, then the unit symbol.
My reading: 5 °C
